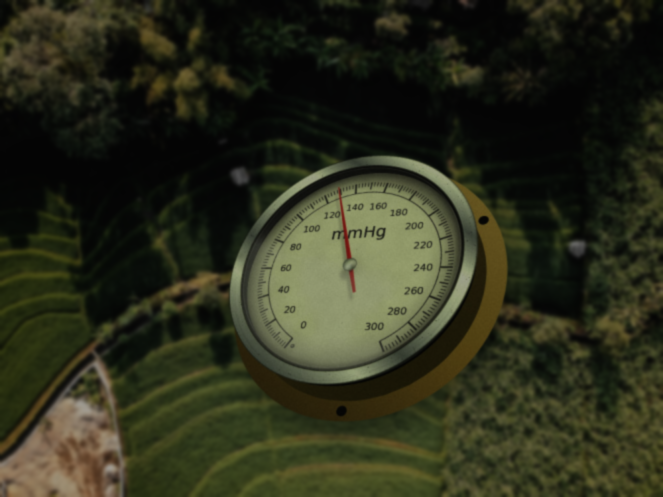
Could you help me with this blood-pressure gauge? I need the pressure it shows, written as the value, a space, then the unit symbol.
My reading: 130 mmHg
